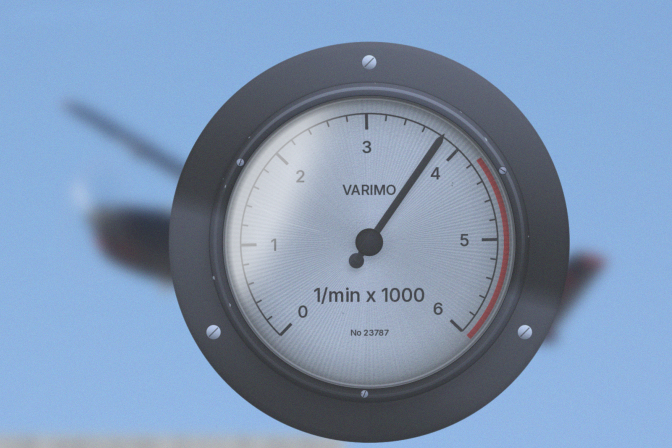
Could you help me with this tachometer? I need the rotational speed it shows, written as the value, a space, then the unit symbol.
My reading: 3800 rpm
